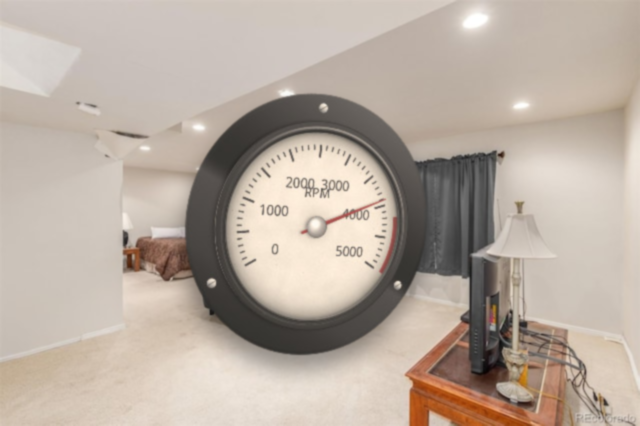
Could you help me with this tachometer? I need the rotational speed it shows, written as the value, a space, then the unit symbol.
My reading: 3900 rpm
